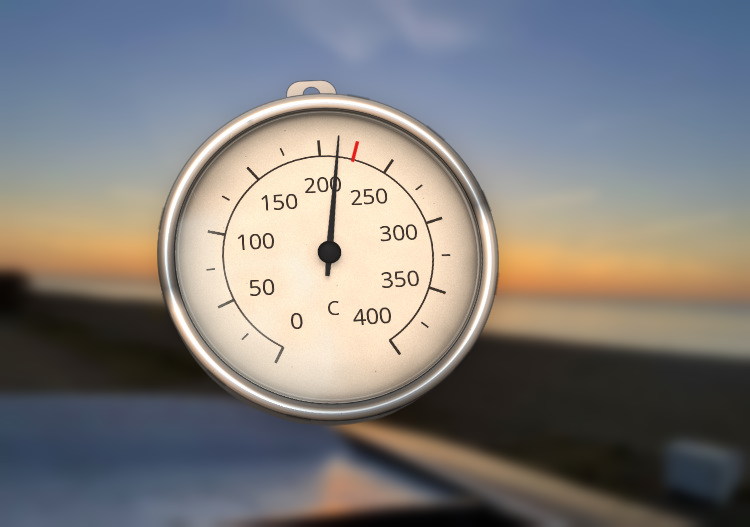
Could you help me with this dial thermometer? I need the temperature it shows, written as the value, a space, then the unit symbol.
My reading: 212.5 °C
